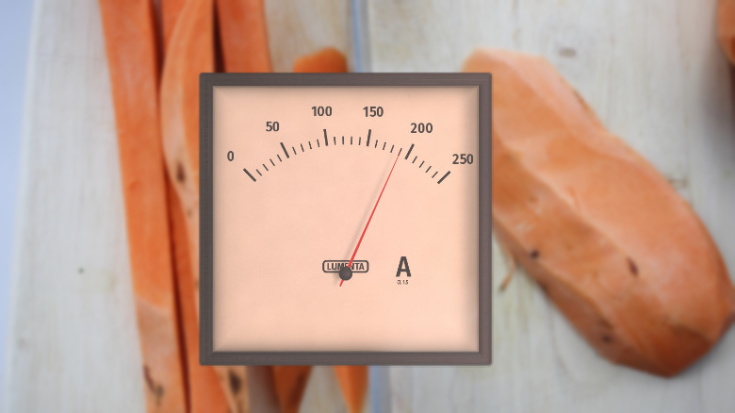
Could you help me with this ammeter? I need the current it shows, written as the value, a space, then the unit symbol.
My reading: 190 A
